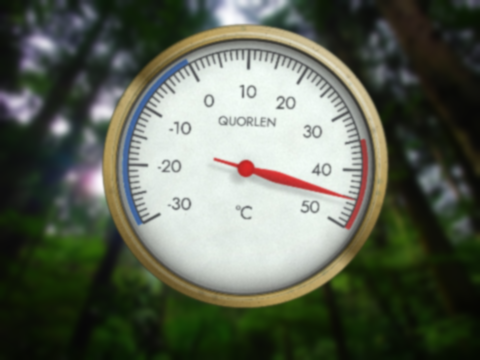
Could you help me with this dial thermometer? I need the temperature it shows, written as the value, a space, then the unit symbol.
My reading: 45 °C
